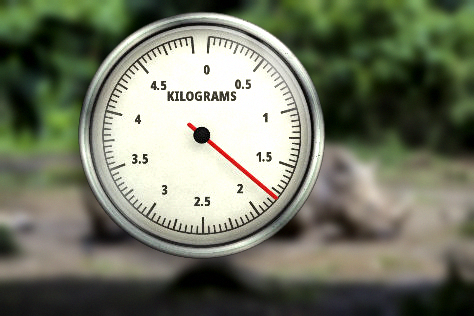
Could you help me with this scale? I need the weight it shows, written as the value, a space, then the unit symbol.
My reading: 1.8 kg
